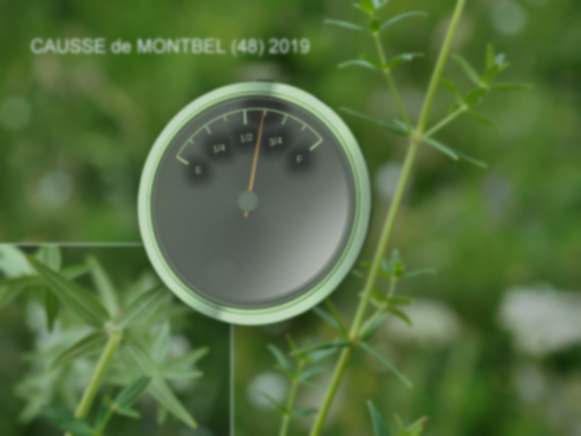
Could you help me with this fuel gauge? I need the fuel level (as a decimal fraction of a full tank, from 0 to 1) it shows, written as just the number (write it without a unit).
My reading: 0.625
